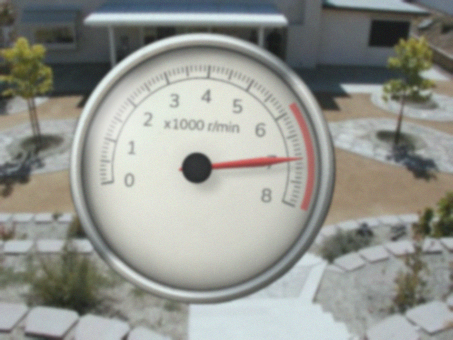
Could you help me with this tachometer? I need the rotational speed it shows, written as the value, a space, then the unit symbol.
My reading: 7000 rpm
